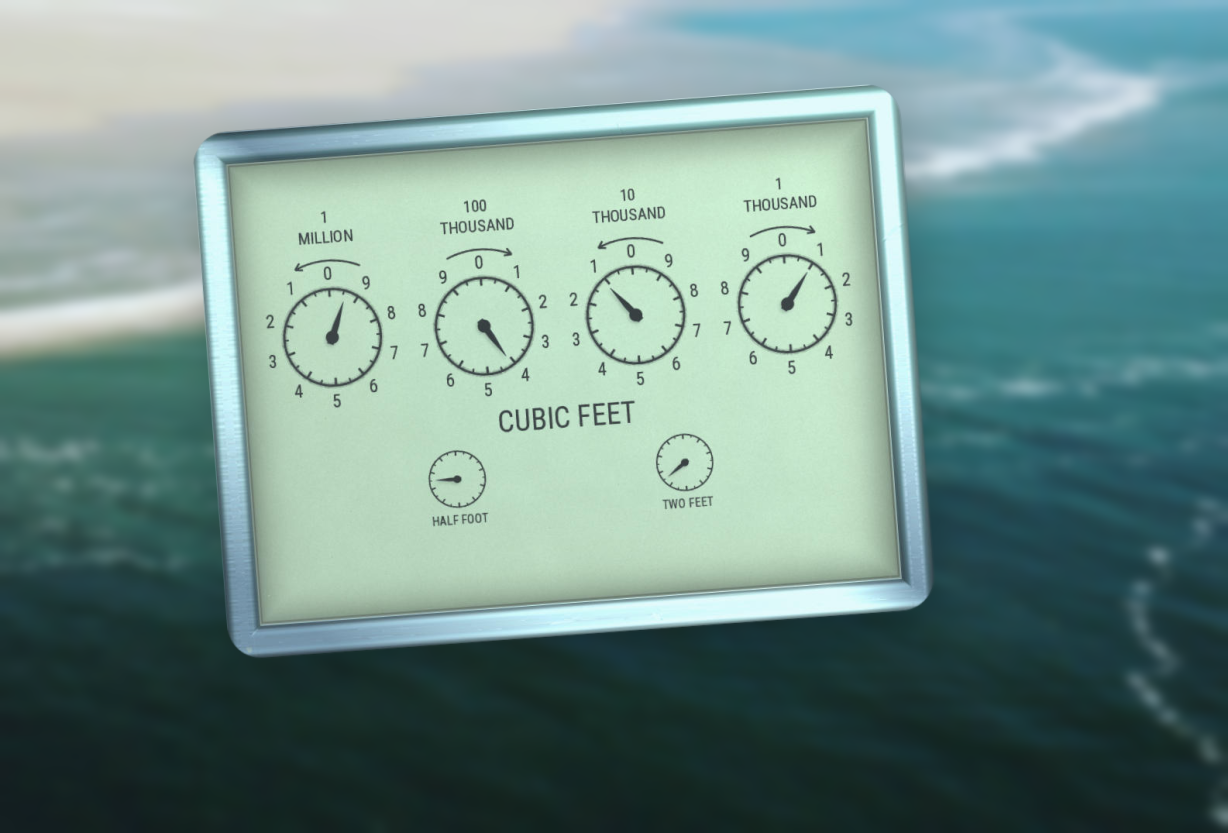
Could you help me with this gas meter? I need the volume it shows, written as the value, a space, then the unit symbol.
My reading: 941100 ft³
